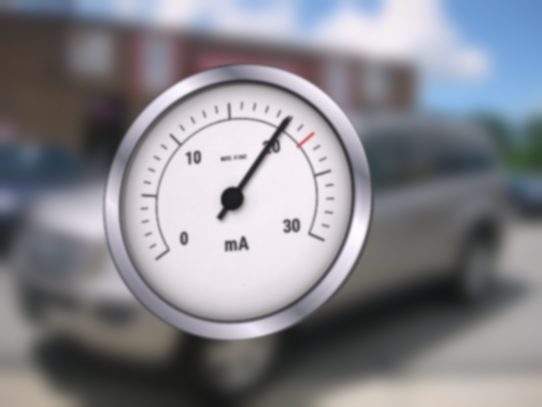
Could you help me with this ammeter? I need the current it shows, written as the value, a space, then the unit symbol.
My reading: 20 mA
